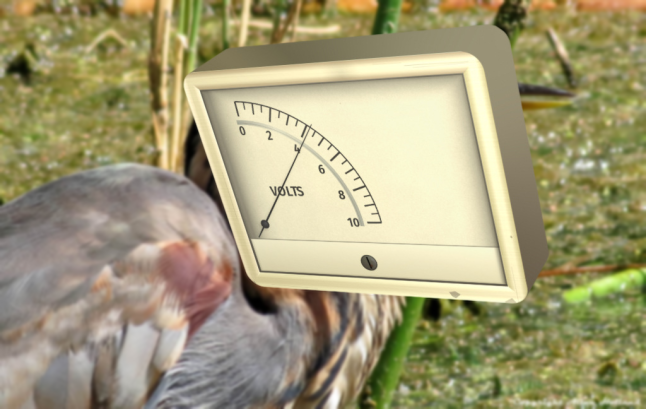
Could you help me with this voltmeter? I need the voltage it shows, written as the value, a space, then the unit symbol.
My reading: 4.25 V
